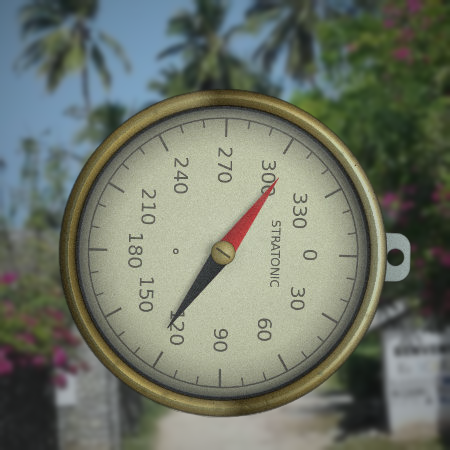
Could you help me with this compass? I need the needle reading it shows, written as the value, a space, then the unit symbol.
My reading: 305 °
